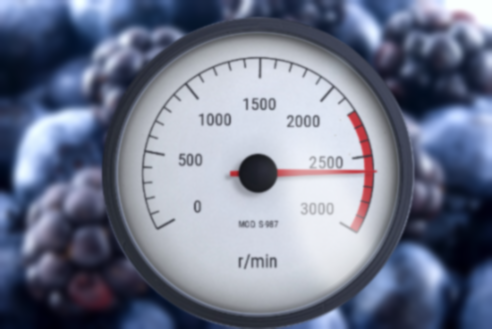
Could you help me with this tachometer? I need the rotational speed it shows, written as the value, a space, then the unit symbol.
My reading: 2600 rpm
